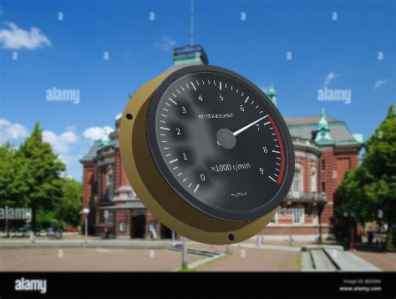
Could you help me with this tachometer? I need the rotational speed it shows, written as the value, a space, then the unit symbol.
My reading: 6800 rpm
